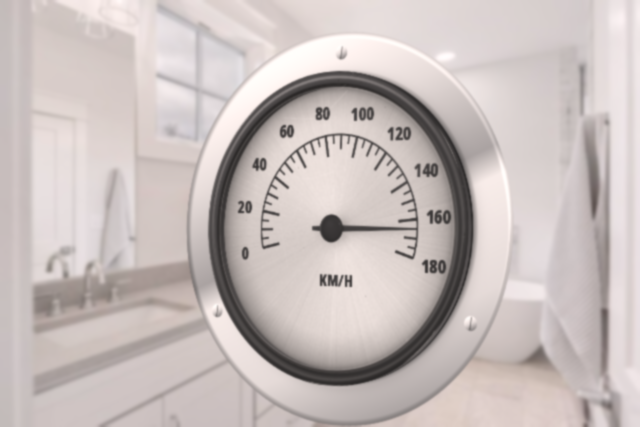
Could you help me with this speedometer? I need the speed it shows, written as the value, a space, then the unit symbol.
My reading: 165 km/h
